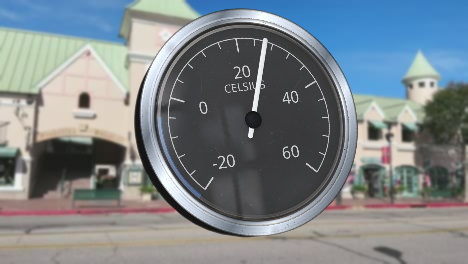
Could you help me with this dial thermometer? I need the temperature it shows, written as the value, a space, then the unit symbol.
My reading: 26 °C
